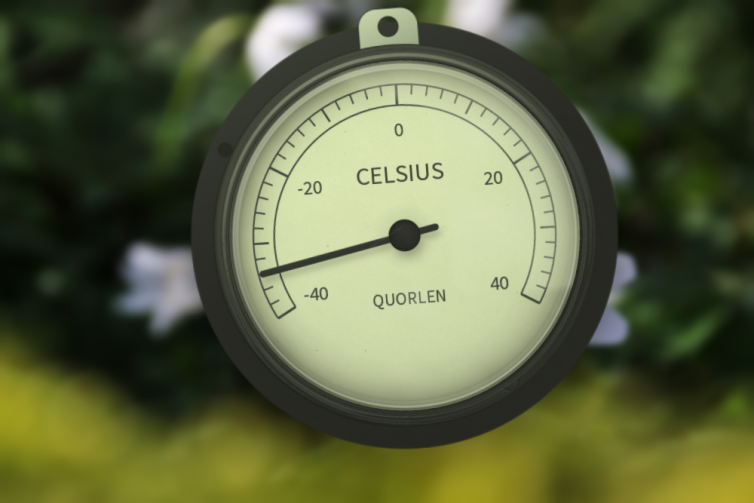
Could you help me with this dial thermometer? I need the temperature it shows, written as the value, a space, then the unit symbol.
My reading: -34 °C
